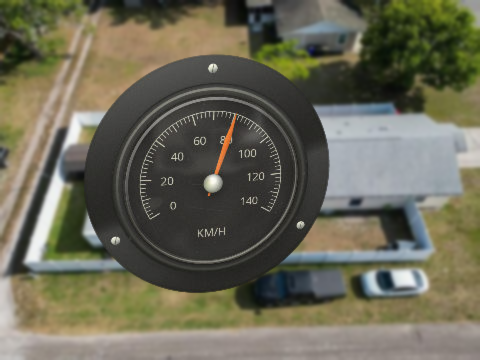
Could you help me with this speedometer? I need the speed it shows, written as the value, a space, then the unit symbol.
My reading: 80 km/h
